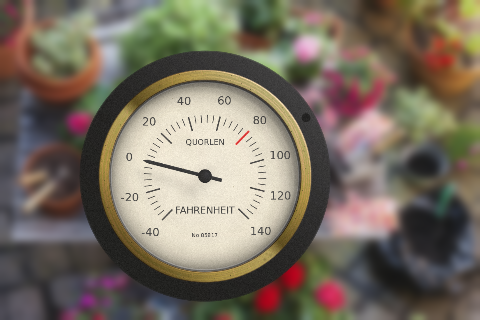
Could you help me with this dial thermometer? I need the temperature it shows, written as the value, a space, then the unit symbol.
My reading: 0 °F
